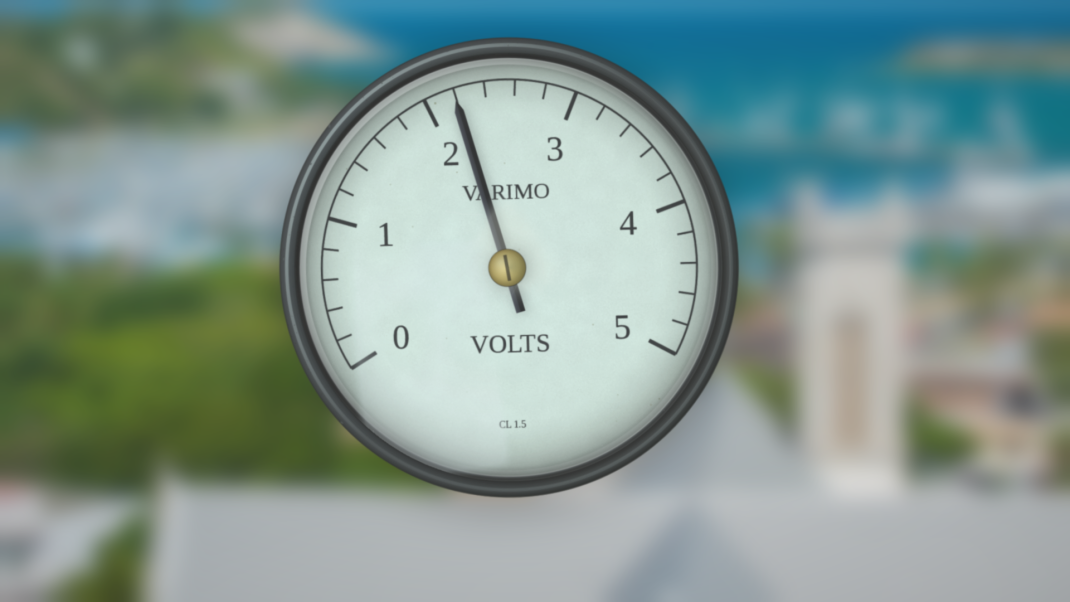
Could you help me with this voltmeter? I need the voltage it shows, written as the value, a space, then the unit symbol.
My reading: 2.2 V
